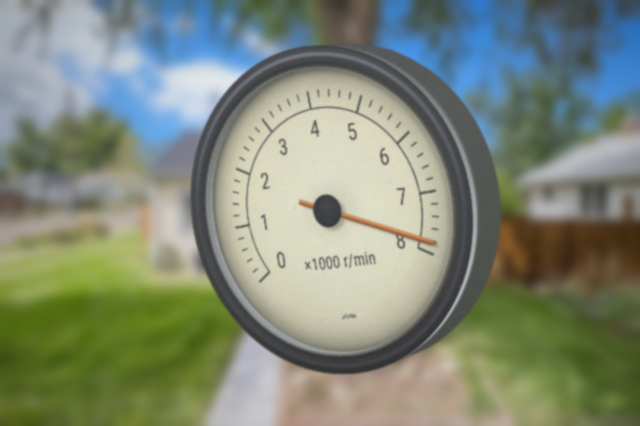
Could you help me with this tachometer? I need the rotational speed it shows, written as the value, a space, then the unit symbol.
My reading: 7800 rpm
